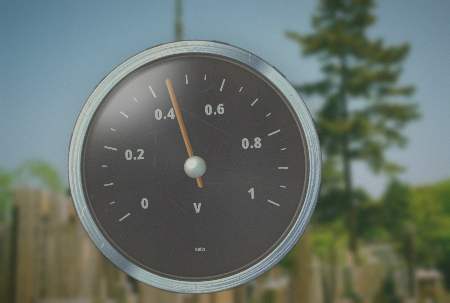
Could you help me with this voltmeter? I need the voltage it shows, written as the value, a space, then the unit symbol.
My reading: 0.45 V
